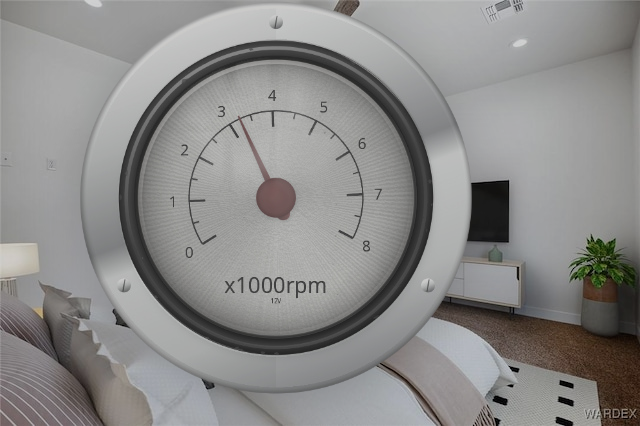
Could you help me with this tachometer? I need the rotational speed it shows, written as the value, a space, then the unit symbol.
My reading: 3250 rpm
